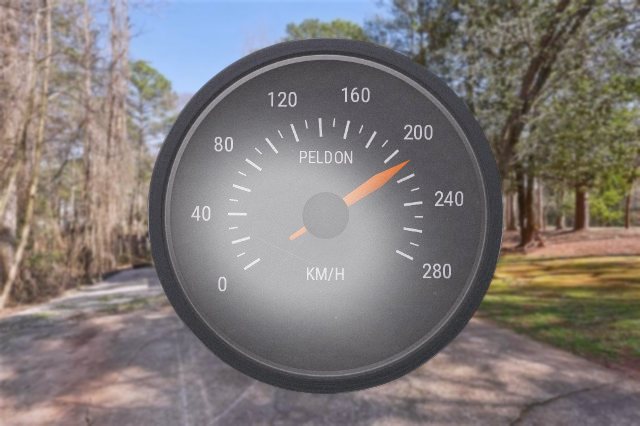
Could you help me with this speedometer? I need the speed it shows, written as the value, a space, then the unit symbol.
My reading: 210 km/h
